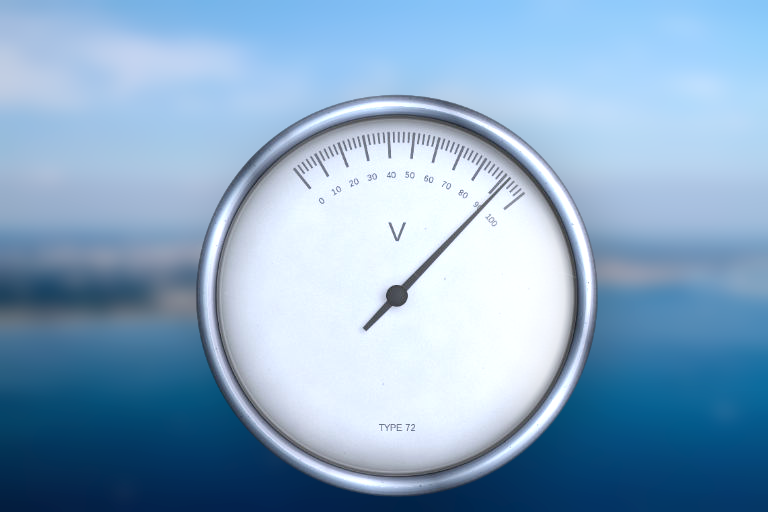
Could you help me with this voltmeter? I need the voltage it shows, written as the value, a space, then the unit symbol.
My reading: 92 V
